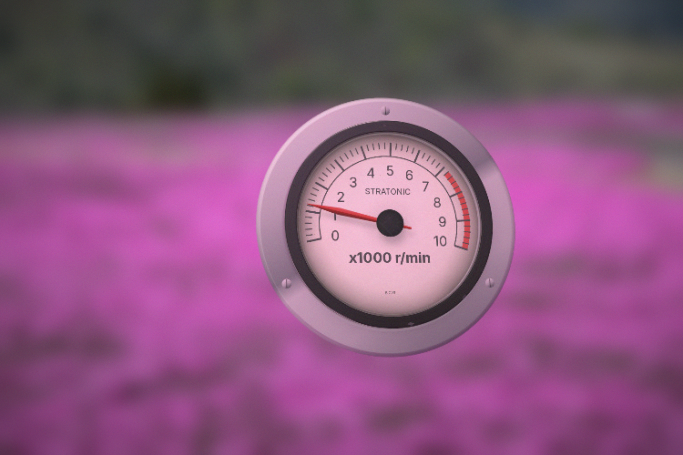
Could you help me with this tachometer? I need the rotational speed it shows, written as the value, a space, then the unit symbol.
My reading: 1200 rpm
